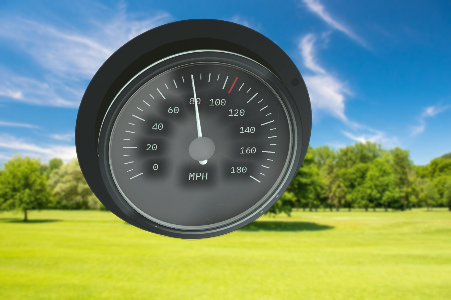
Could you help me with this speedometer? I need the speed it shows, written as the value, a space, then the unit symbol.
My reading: 80 mph
